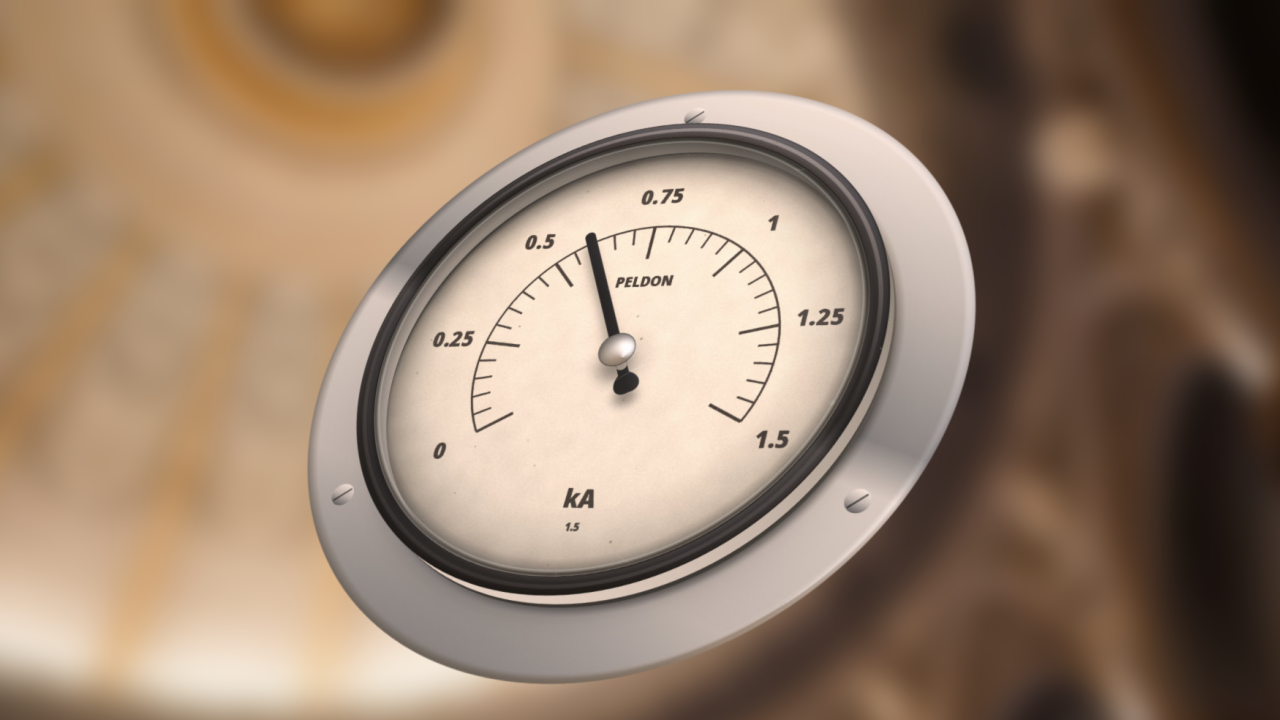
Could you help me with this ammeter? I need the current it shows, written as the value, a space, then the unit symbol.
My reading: 0.6 kA
